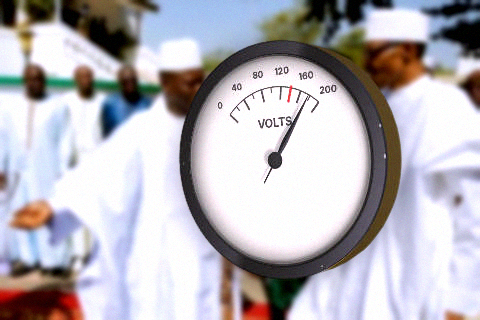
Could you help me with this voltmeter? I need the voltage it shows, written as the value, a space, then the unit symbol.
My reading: 180 V
